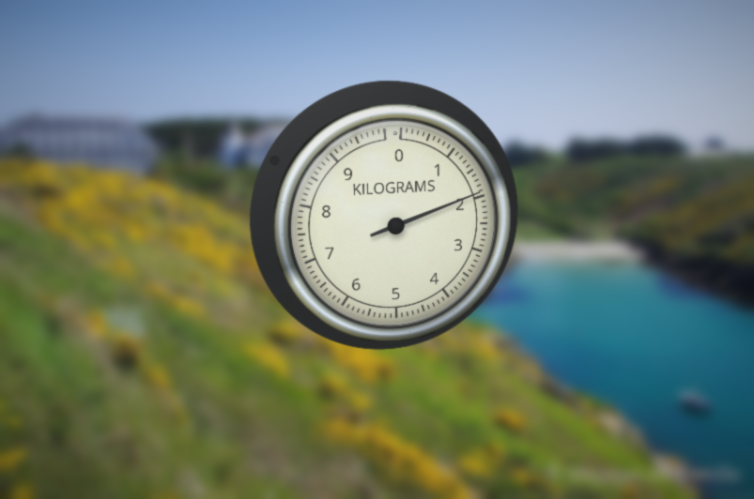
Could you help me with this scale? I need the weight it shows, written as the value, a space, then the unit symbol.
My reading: 1.9 kg
